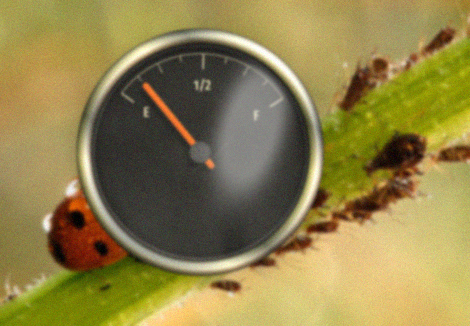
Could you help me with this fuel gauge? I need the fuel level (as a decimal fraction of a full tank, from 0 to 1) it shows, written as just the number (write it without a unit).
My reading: 0.125
